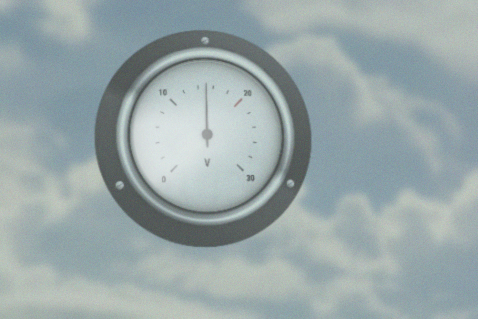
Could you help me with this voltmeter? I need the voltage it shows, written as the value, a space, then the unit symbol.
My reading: 15 V
